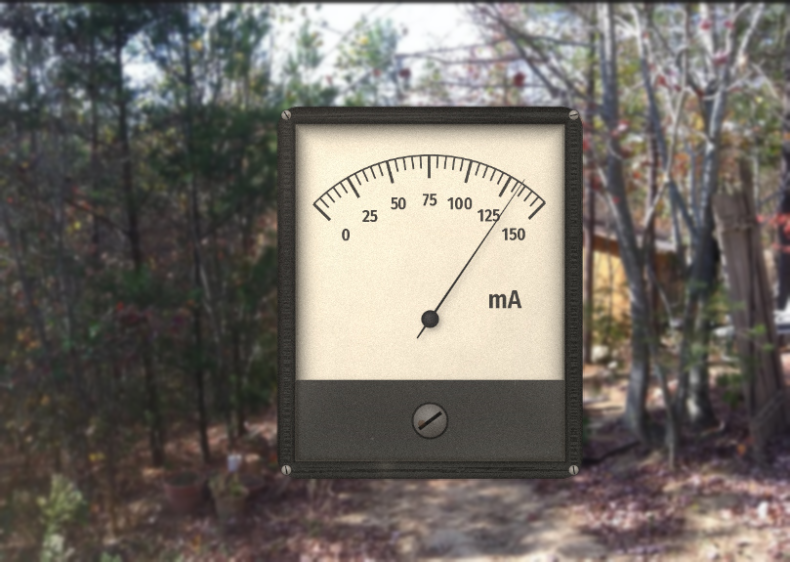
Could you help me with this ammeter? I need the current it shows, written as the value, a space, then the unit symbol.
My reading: 132.5 mA
